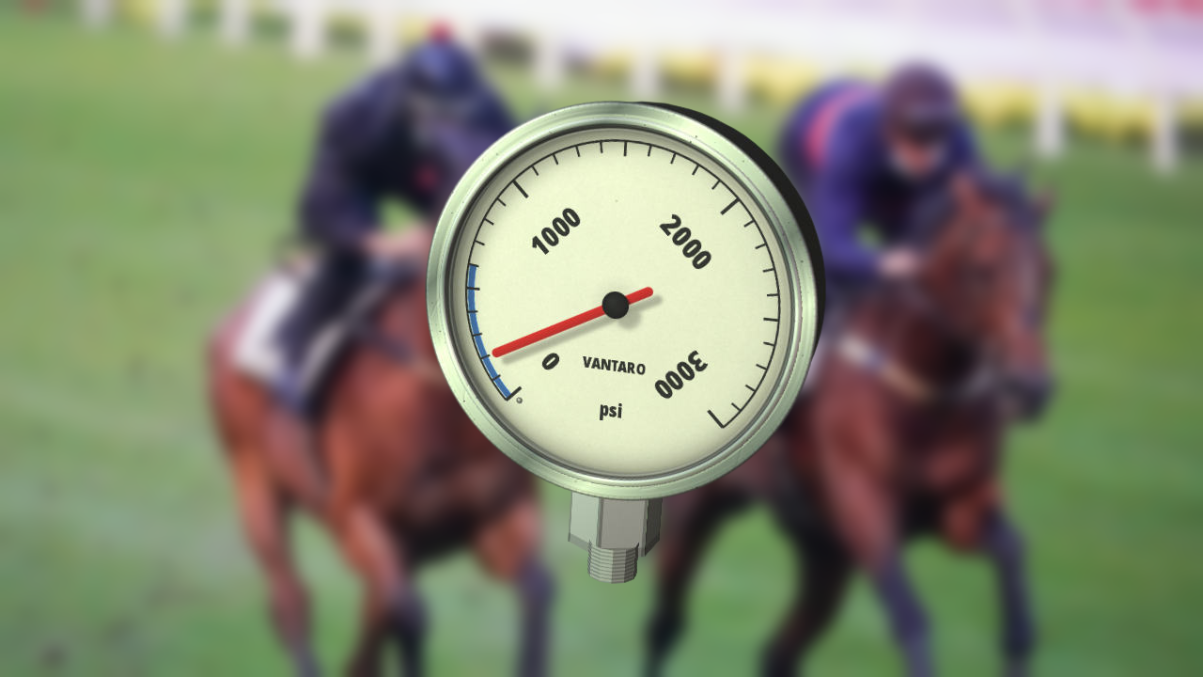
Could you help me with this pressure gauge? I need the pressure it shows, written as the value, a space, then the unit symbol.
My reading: 200 psi
